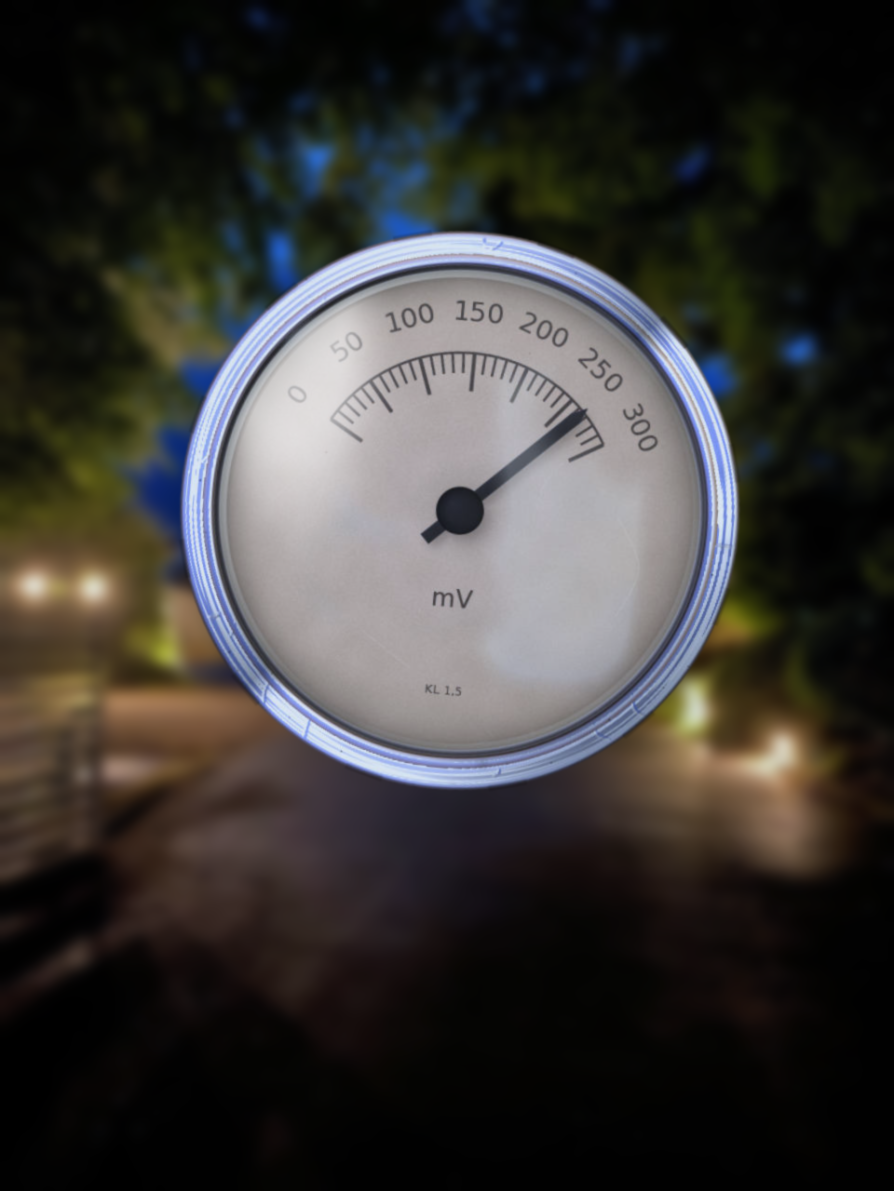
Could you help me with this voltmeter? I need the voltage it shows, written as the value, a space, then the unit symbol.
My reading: 265 mV
